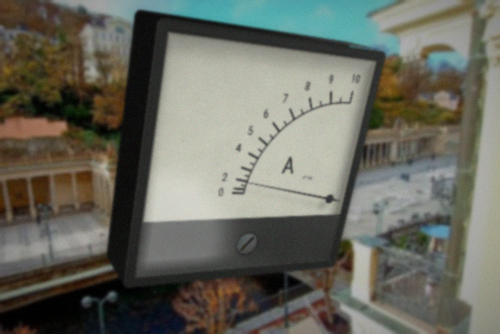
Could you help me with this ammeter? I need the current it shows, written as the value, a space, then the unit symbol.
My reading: 2 A
